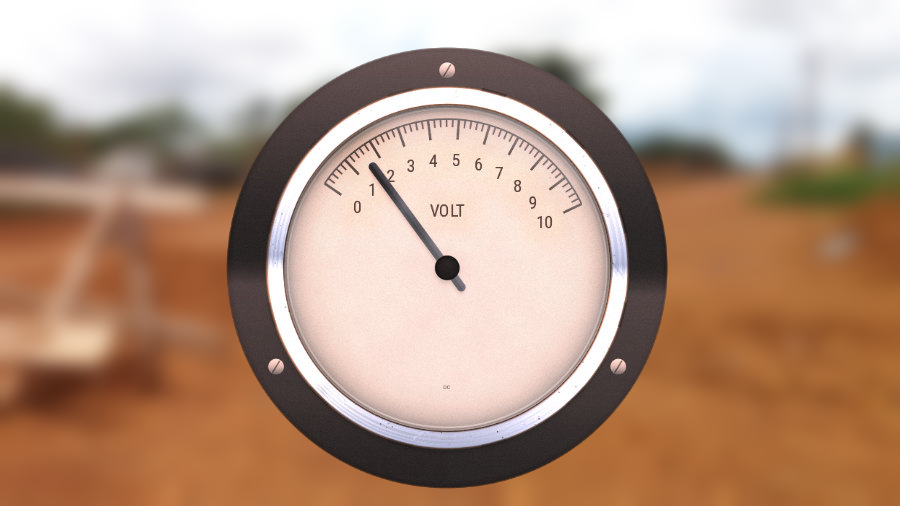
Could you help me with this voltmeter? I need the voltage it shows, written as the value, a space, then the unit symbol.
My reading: 1.6 V
